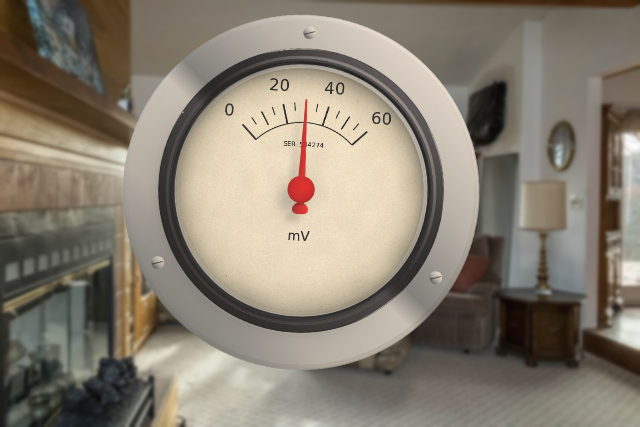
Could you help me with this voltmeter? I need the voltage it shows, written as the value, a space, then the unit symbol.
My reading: 30 mV
